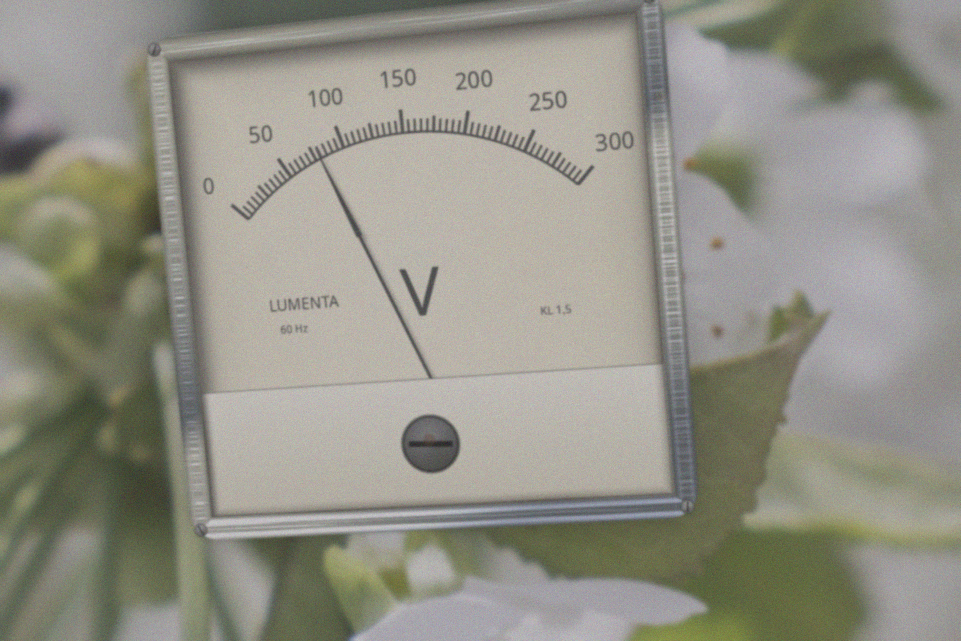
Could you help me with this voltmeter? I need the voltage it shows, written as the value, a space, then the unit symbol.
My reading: 80 V
